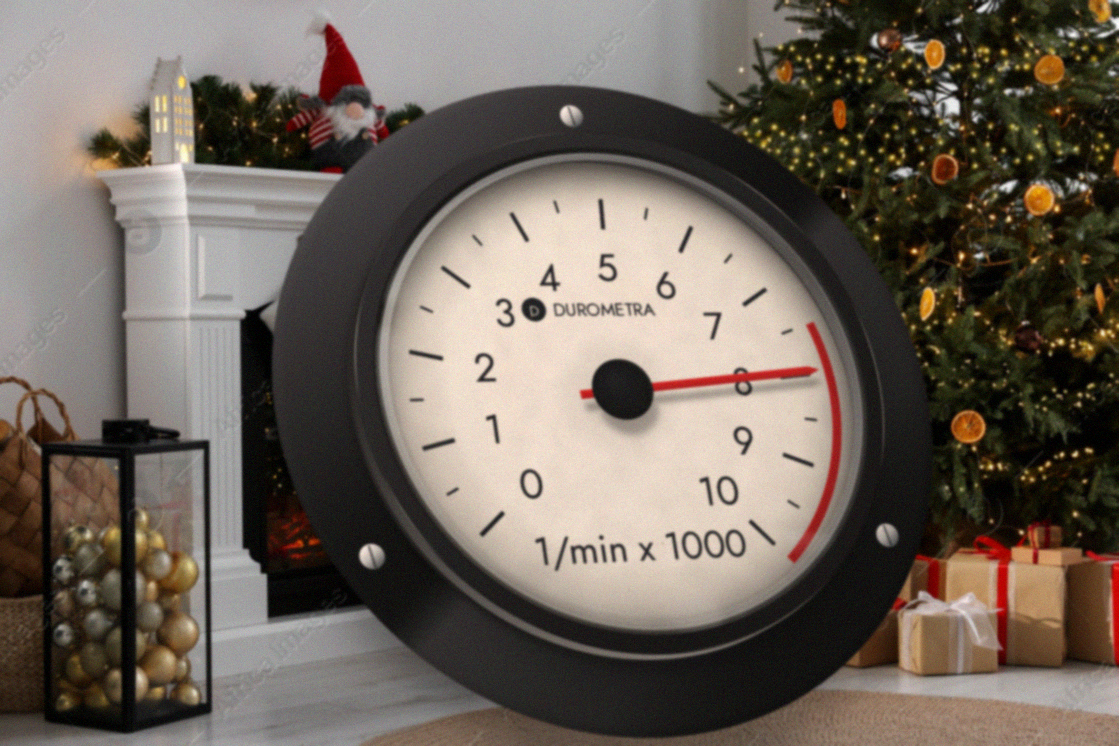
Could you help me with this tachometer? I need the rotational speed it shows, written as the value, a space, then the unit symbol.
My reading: 8000 rpm
